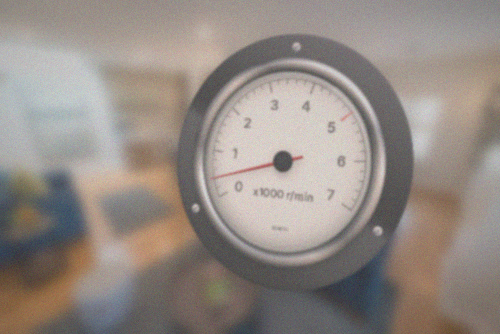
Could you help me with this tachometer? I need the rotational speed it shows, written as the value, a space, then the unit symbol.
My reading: 400 rpm
